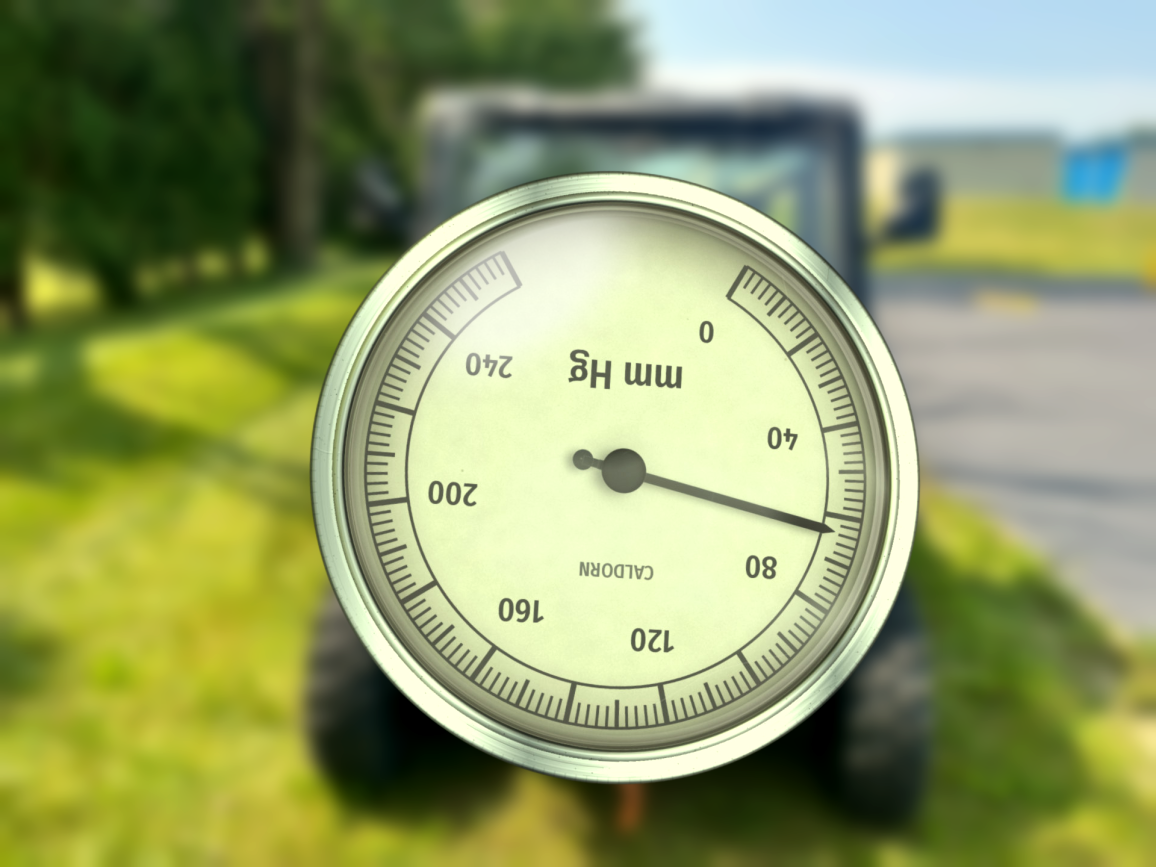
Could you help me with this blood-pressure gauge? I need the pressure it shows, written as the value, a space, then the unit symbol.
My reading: 64 mmHg
